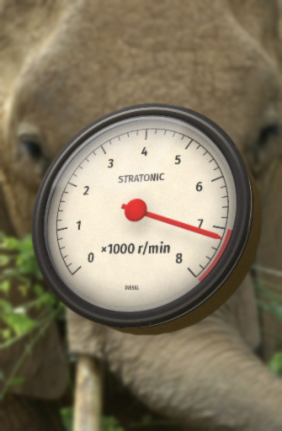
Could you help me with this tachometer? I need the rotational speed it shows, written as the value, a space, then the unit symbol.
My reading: 7200 rpm
